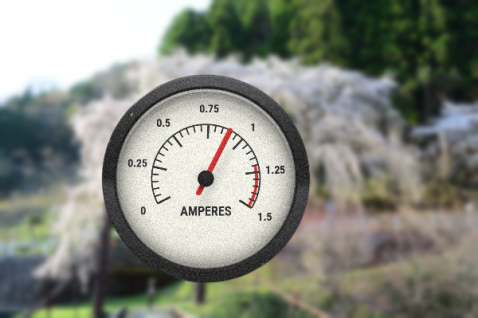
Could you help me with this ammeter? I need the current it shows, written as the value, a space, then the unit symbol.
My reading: 0.9 A
